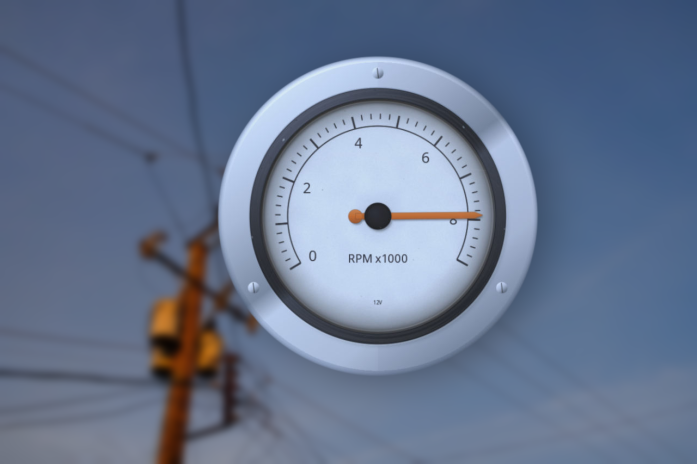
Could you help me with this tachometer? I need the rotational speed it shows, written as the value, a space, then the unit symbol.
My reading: 7900 rpm
